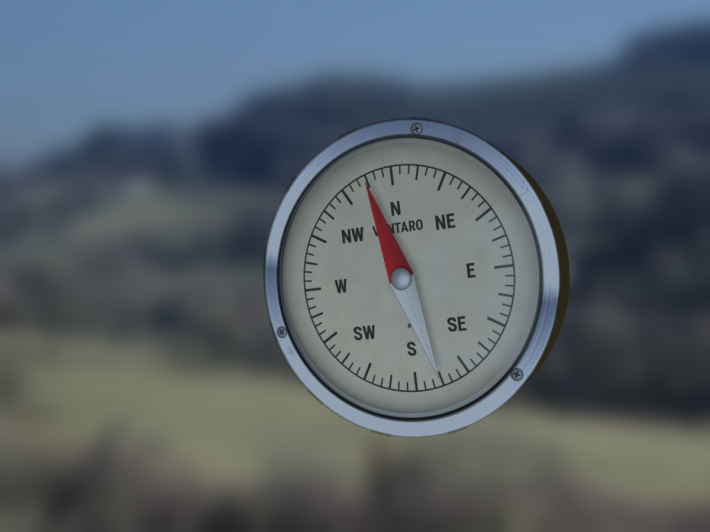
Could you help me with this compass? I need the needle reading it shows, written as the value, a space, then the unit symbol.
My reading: 345 °
